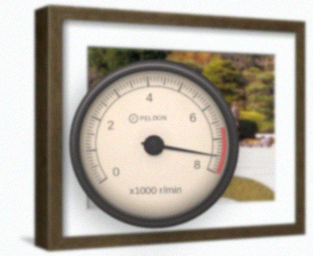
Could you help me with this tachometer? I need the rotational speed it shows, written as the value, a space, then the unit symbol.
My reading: 7500 rpm
